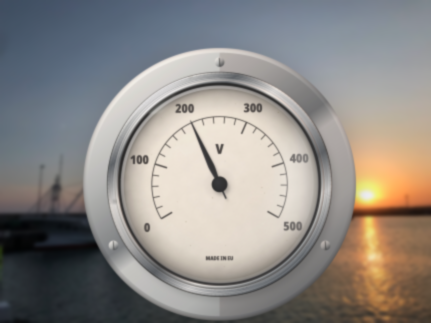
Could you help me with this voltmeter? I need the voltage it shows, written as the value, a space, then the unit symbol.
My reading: 200 V
